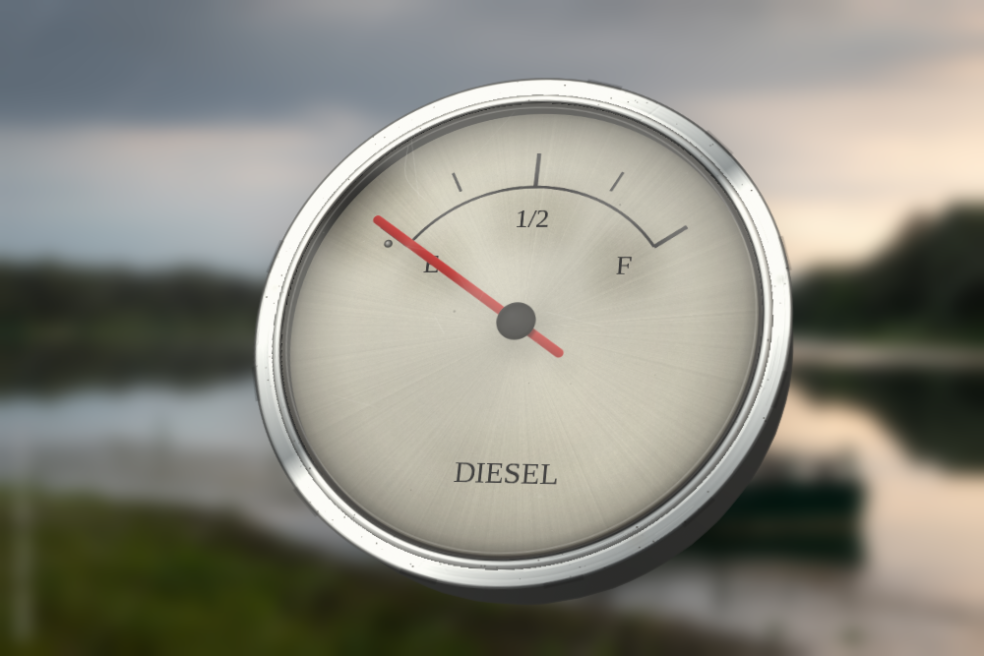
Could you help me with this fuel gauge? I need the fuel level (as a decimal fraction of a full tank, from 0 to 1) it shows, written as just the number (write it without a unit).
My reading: 0
